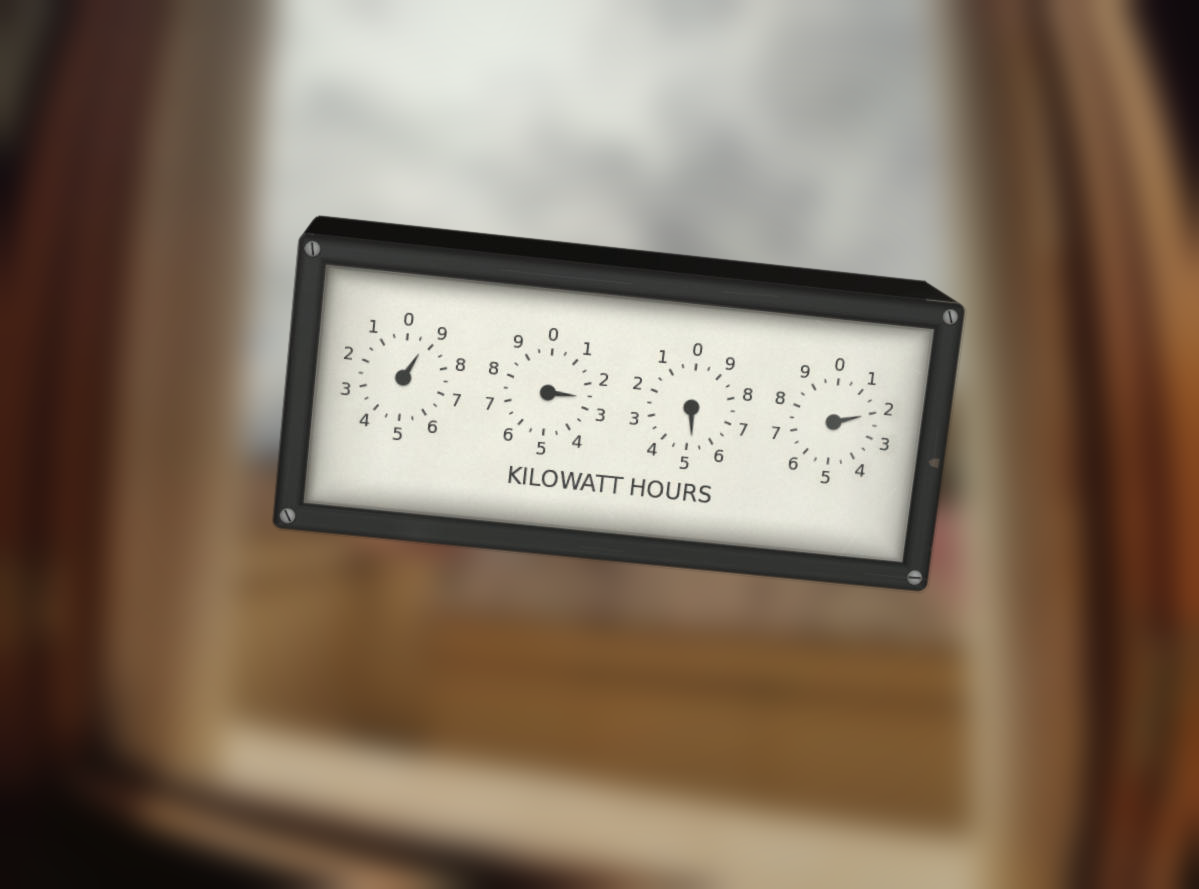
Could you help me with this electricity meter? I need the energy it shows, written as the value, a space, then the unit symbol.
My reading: 9252 kWh
